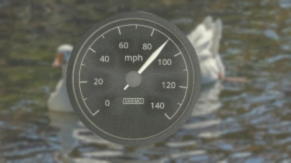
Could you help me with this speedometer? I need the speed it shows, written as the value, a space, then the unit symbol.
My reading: 90 mph
